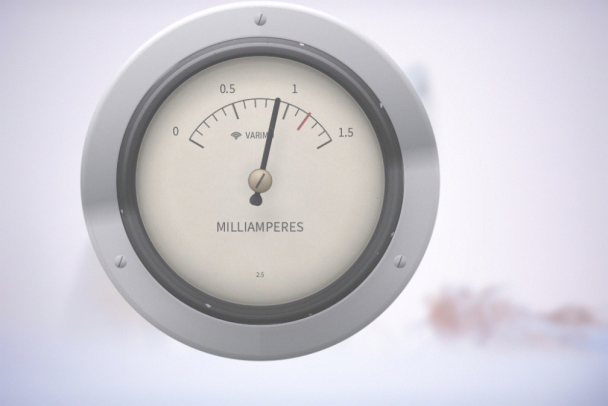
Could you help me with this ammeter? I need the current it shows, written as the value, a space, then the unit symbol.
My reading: 0.9 mA
